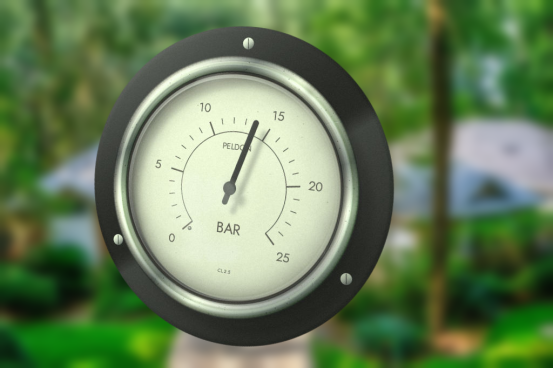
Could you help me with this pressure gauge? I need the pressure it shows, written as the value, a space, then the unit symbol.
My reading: 14 bar
